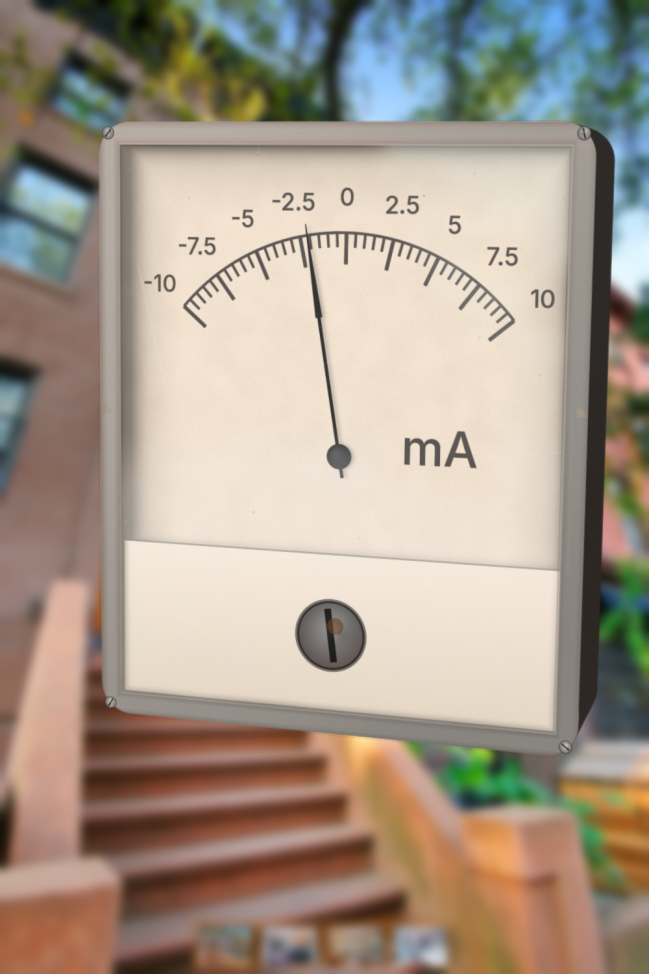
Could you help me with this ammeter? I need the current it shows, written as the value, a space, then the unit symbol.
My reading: -2 mA
